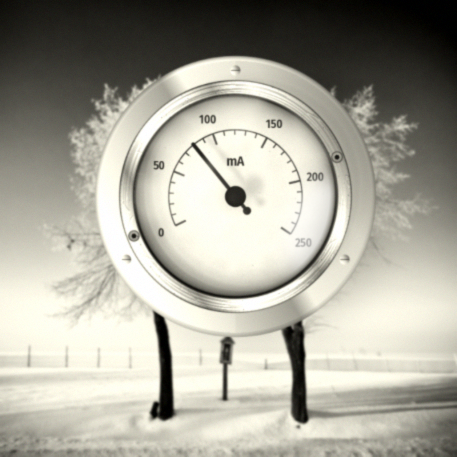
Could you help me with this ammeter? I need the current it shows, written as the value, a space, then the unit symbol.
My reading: 80 mA
